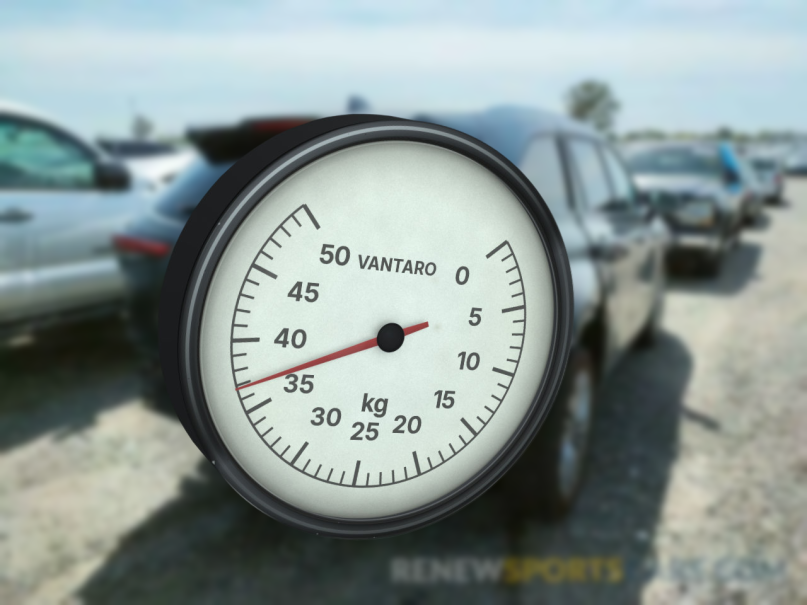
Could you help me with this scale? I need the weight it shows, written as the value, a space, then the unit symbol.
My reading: 37 kg
